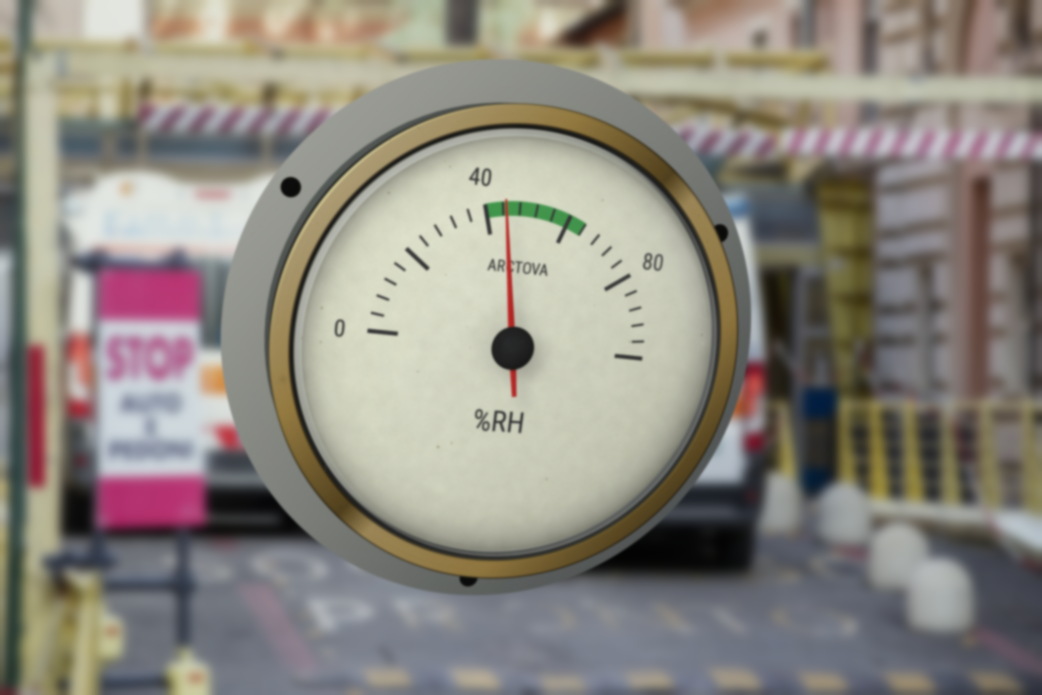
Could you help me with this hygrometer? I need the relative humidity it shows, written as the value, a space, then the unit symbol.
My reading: 44 %
